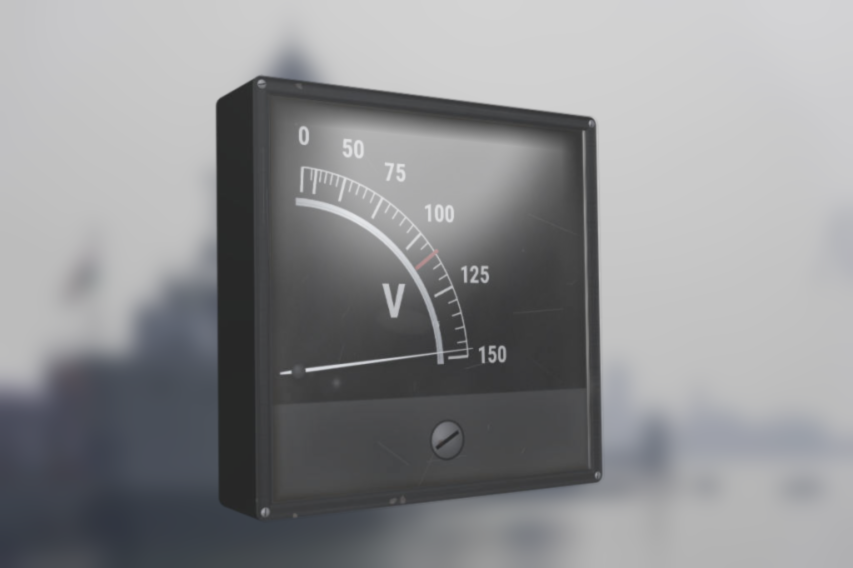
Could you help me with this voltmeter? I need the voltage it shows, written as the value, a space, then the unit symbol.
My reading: 147.5 V
